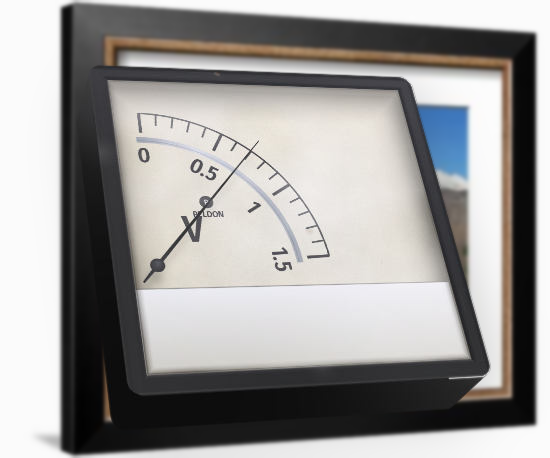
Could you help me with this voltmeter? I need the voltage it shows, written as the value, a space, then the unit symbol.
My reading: 0.7 V
